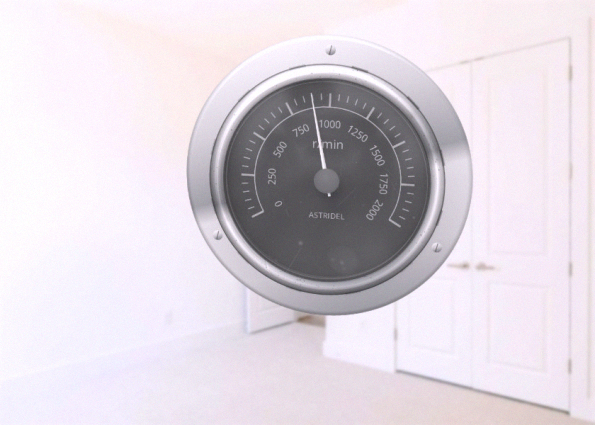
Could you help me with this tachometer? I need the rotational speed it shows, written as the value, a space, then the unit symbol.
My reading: 900 rpm
